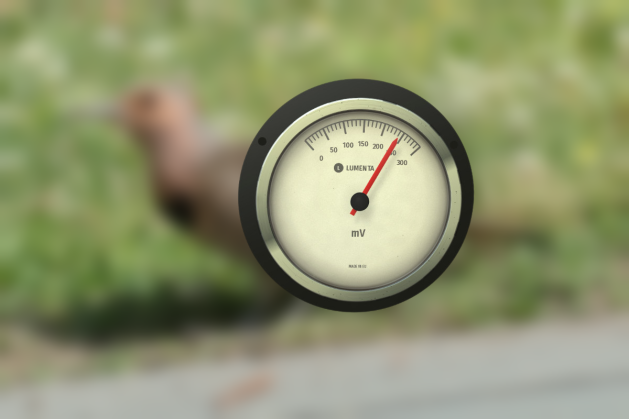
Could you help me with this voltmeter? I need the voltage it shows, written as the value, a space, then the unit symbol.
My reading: 240 mV
